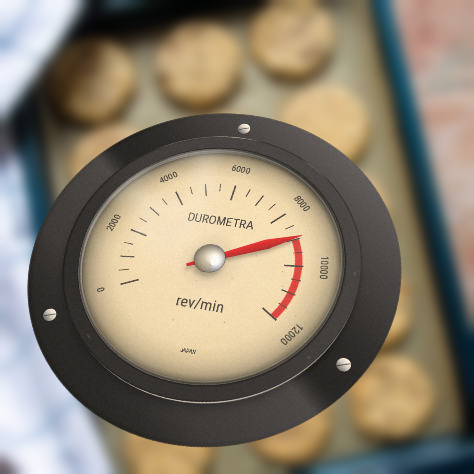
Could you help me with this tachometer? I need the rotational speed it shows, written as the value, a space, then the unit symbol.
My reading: 9000 rpm
